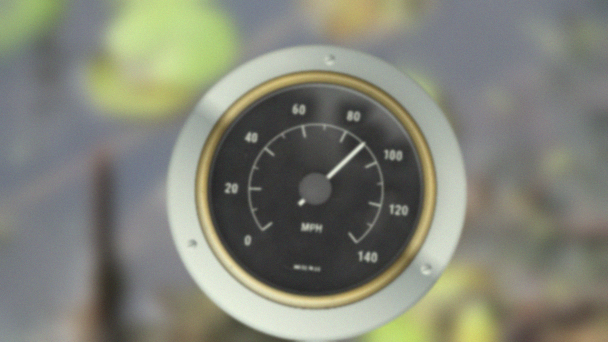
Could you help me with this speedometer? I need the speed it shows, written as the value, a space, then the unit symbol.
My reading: 90 mph
